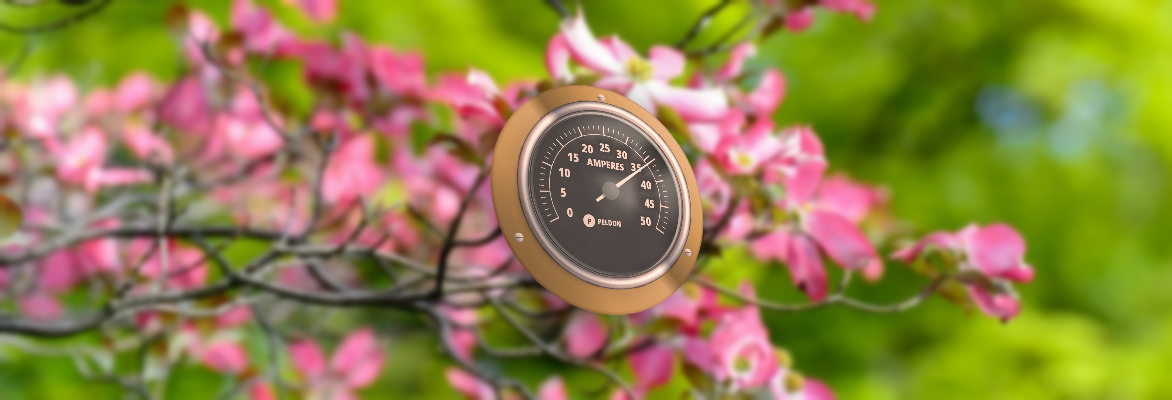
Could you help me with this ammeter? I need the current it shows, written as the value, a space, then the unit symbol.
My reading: 36 A
